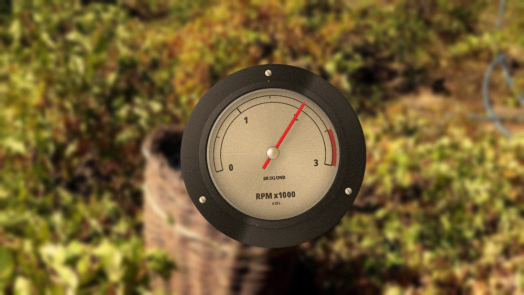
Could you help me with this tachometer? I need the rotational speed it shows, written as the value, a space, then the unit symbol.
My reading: 2000 rpm
